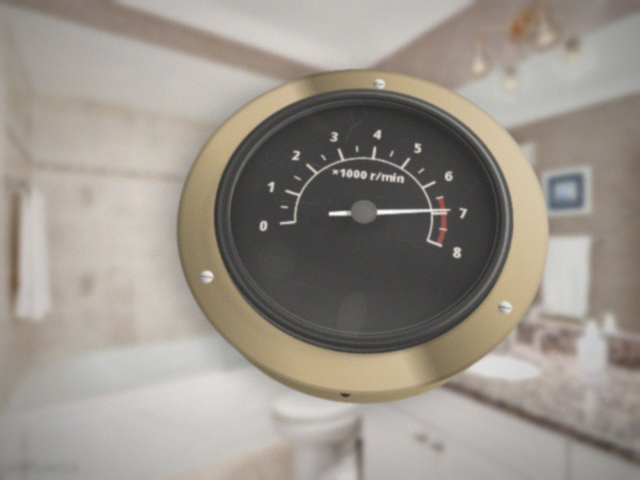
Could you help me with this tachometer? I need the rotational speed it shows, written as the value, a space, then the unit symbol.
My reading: 7000 rpm
